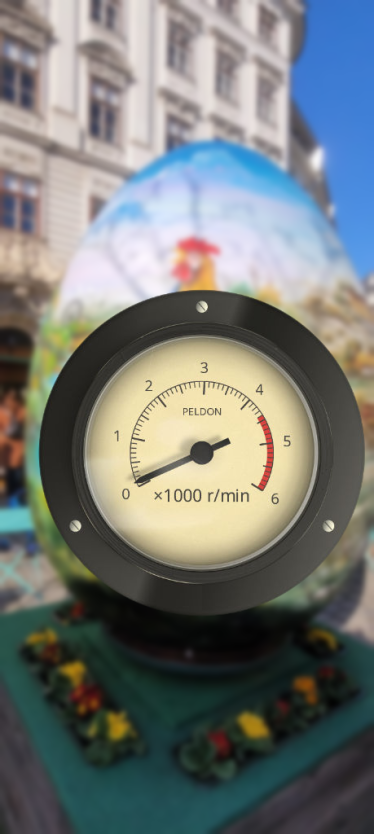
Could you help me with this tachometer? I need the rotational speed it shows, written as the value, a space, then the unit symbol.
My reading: 100 rpm
